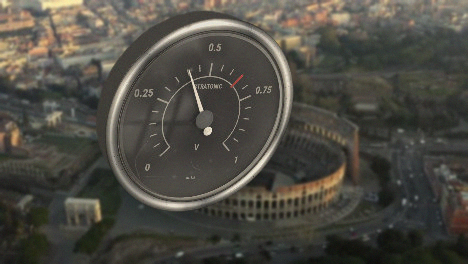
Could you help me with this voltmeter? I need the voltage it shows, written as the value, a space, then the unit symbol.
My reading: 0.4 V
